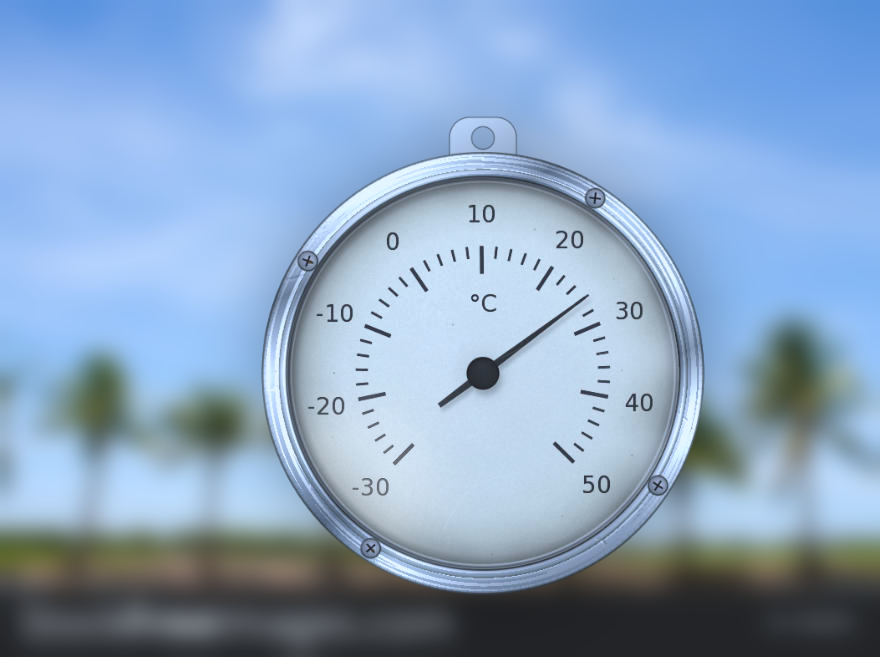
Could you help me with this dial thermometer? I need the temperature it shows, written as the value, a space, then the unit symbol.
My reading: 26 °C
